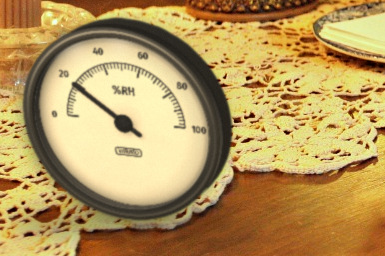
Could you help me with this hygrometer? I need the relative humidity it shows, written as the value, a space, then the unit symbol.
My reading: 20 %
